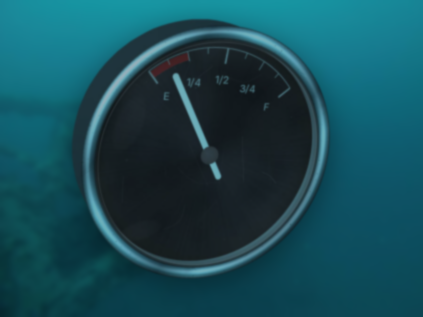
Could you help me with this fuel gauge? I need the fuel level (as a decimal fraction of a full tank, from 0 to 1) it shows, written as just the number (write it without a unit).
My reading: 0.125
